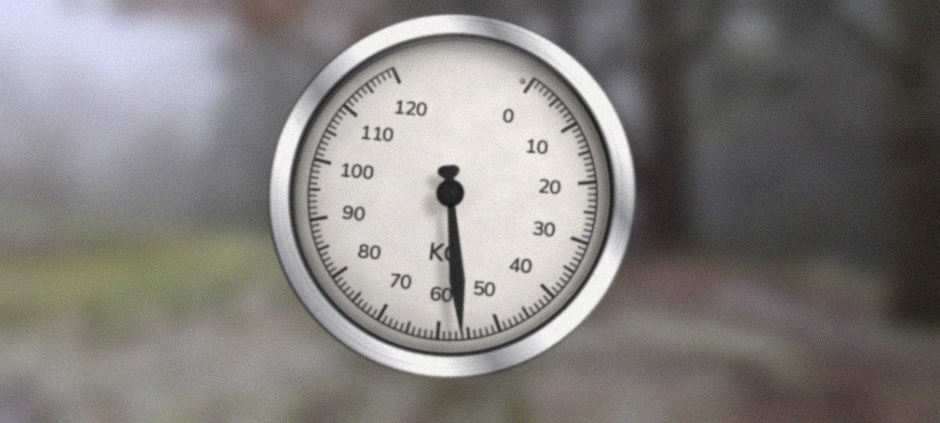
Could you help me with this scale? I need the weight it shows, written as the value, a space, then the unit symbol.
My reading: 56 kg
